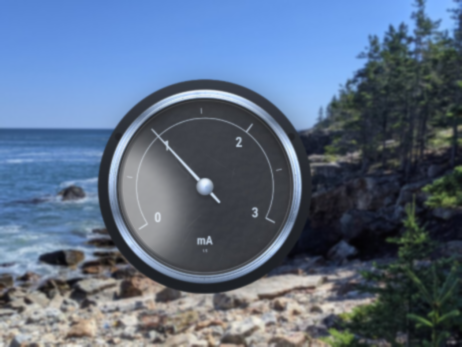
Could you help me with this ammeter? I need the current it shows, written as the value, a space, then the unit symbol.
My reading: 1 mA
